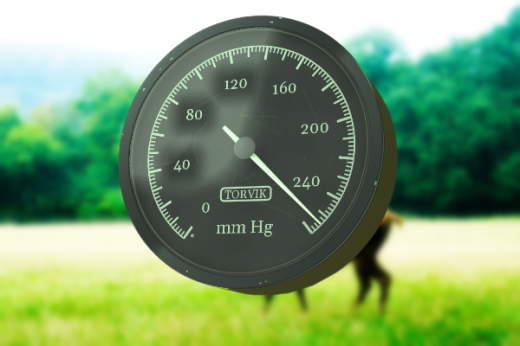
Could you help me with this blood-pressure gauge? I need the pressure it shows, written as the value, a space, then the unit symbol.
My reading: 254 mmHg
